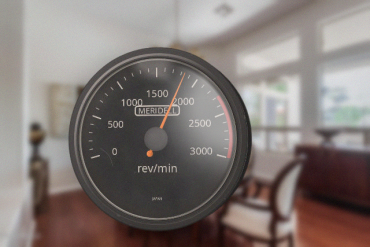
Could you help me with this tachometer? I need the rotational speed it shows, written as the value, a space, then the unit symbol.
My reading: 1850 rpm
